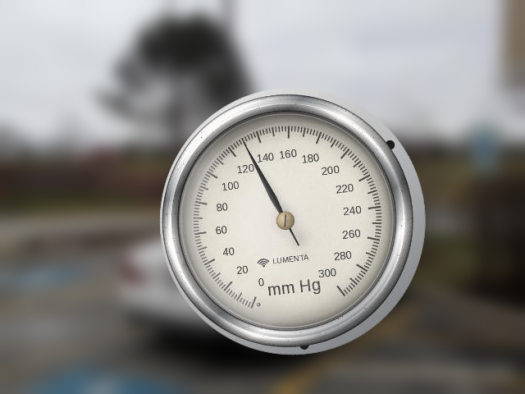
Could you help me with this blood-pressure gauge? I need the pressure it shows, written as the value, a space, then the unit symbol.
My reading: 130 mmHg
